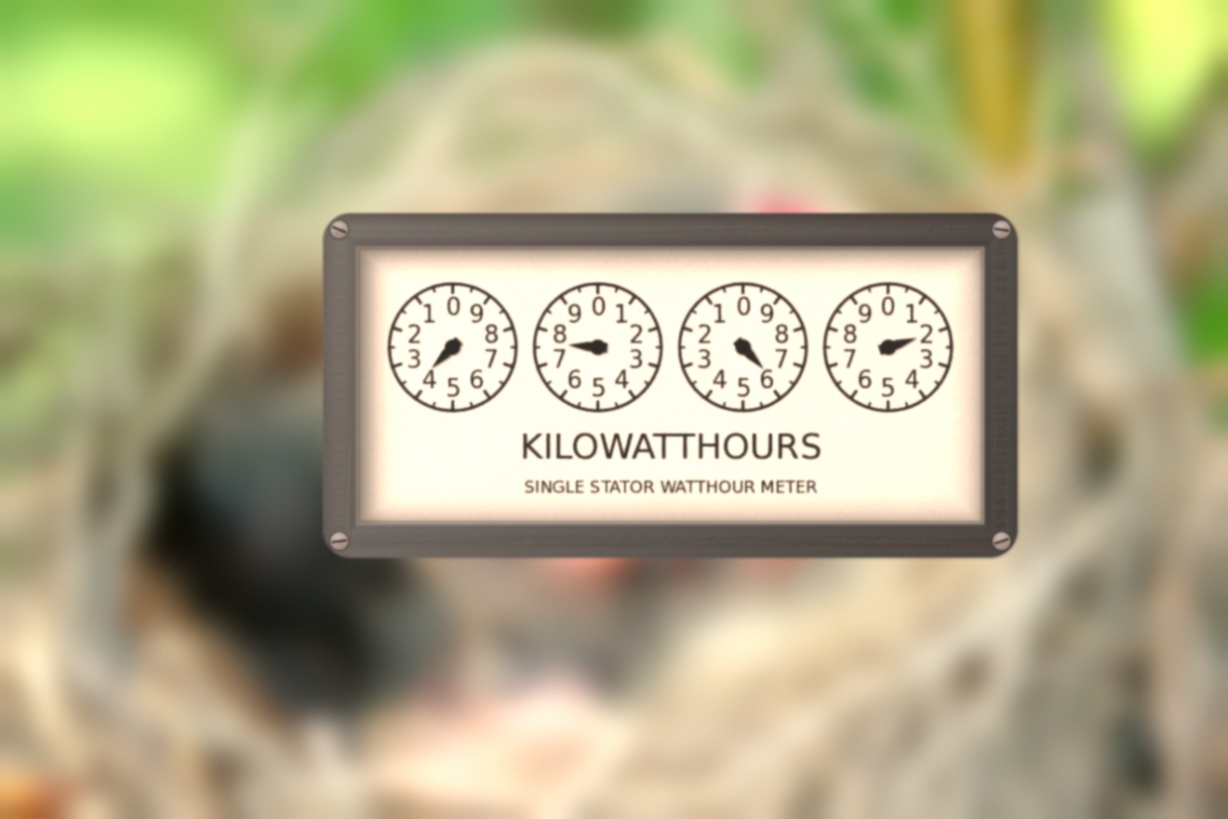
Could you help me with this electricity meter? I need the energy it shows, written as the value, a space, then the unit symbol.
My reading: 3762 kWh
